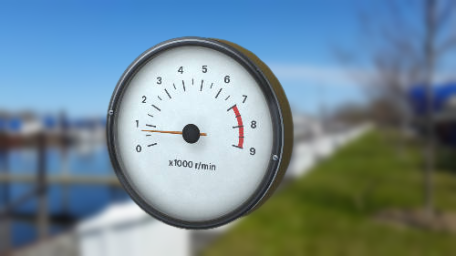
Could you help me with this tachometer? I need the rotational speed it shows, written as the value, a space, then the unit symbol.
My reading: 750 rpm
